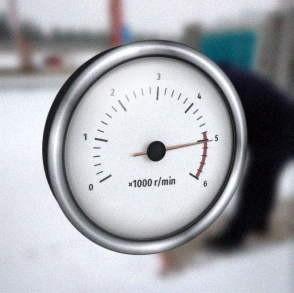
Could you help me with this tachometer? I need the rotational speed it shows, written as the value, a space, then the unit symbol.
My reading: 5000 rpm
